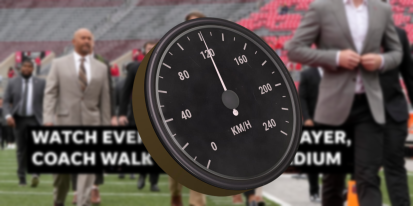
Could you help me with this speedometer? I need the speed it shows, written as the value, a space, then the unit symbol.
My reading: 120 km/h
